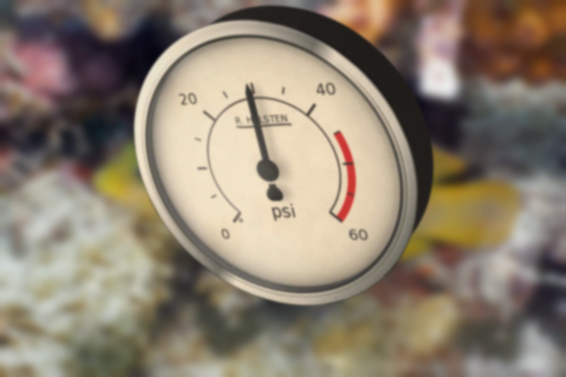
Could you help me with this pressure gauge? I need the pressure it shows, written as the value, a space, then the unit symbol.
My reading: 30 psi
